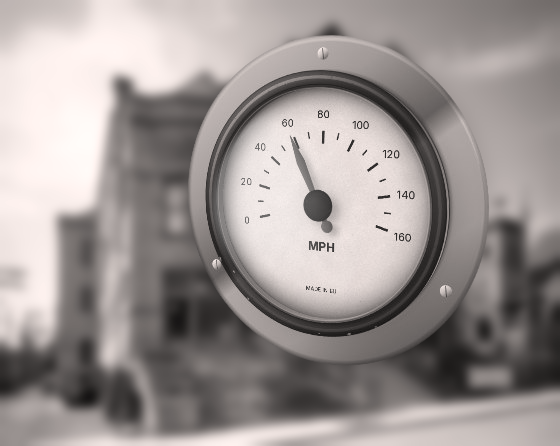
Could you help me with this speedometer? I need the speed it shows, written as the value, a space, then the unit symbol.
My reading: 60 mph
